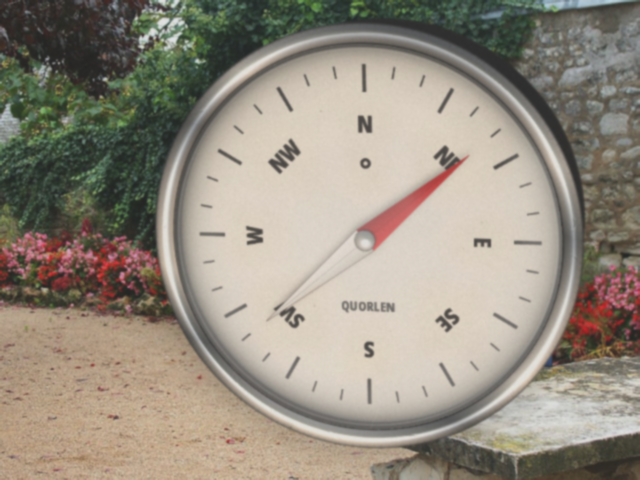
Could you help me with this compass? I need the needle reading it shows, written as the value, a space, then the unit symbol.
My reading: 50 °
